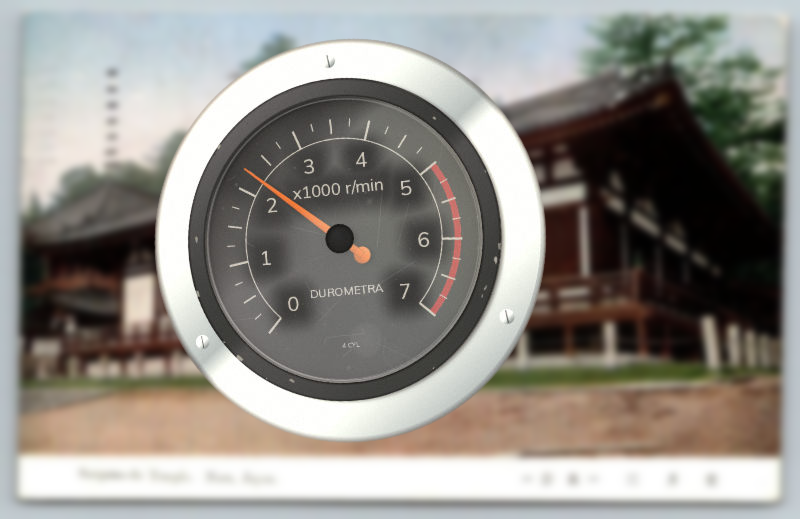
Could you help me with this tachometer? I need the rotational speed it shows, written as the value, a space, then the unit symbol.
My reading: 2250 rpm
